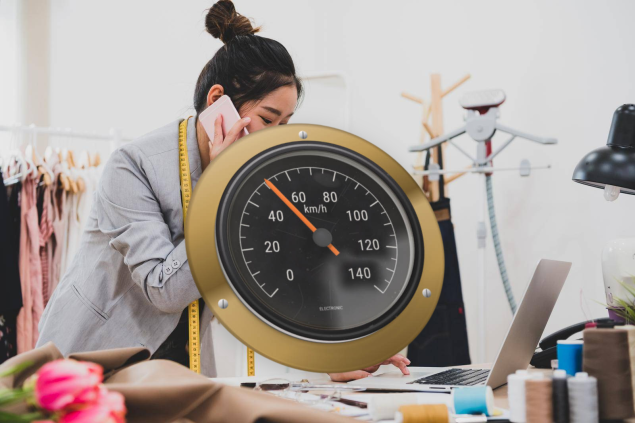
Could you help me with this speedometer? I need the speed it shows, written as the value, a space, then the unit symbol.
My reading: 50 km/h
